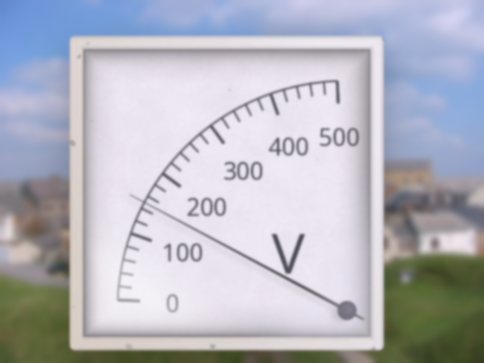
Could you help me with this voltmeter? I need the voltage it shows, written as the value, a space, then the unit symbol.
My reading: 150 V
